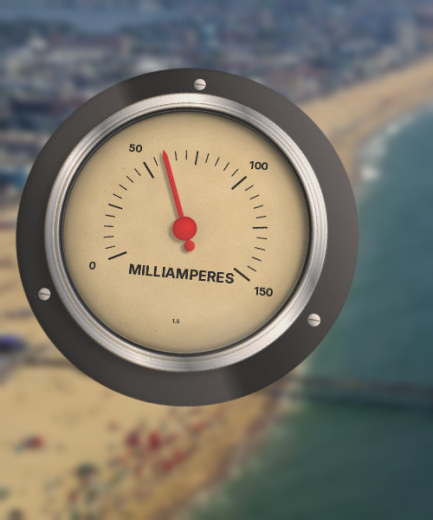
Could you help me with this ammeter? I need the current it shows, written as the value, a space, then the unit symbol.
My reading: 60 mA
